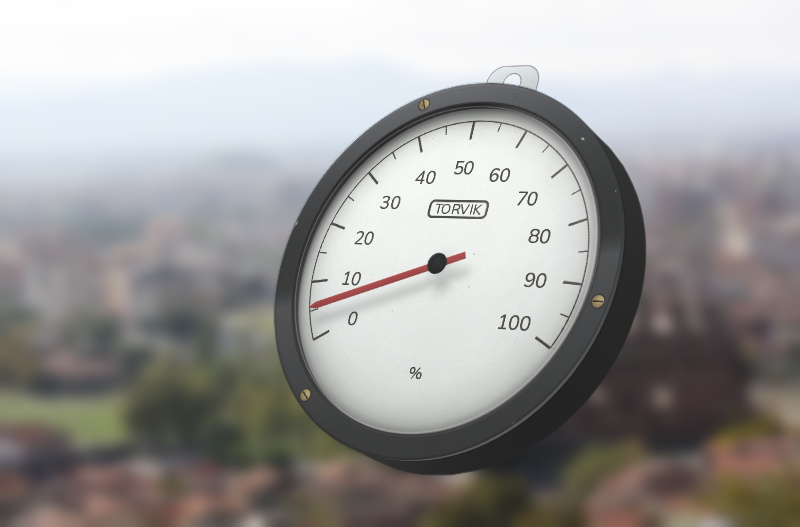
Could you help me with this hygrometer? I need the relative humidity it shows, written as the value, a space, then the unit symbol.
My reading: 5 %
